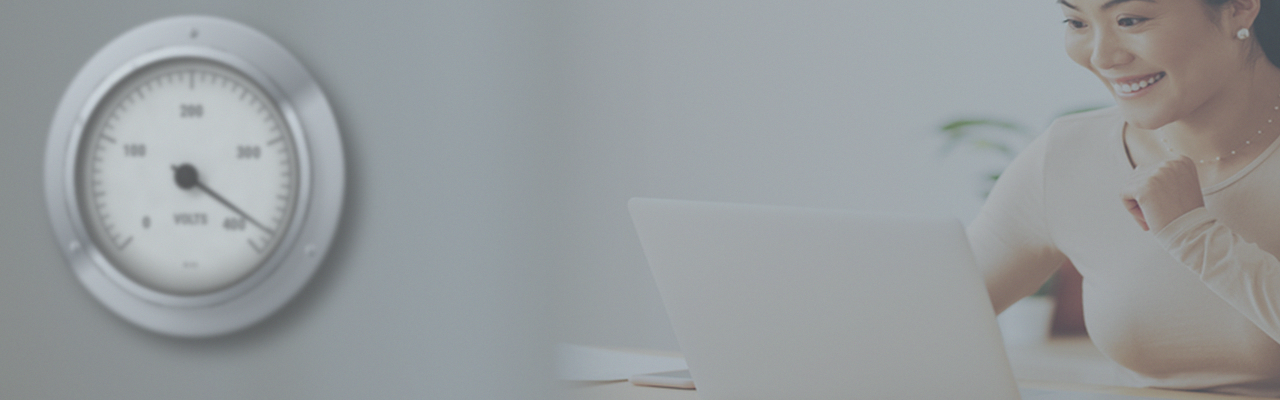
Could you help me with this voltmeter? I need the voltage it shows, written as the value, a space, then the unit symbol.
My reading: 380 V
